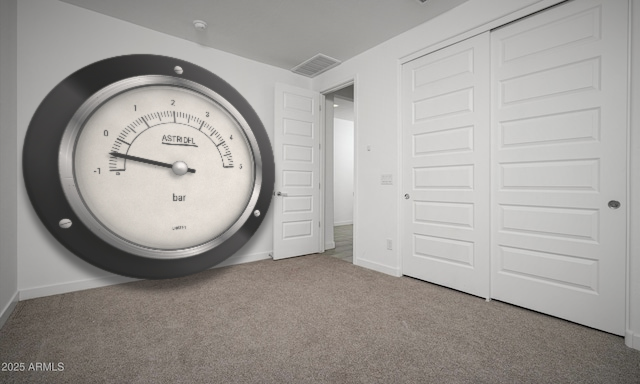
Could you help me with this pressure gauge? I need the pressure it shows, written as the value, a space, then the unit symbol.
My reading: -0.5 bar
